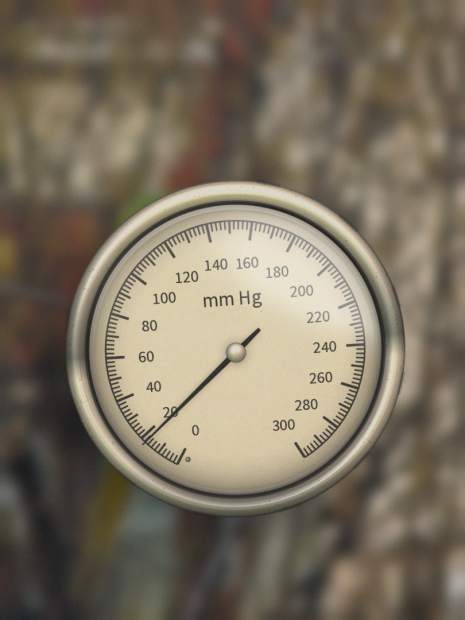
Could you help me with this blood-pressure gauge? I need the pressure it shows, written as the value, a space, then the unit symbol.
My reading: 18 mmHg
